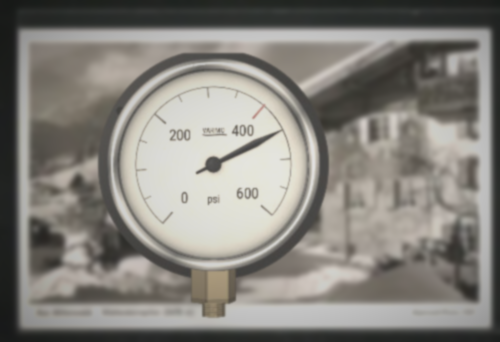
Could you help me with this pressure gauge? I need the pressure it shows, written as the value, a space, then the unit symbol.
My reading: 450 psi
